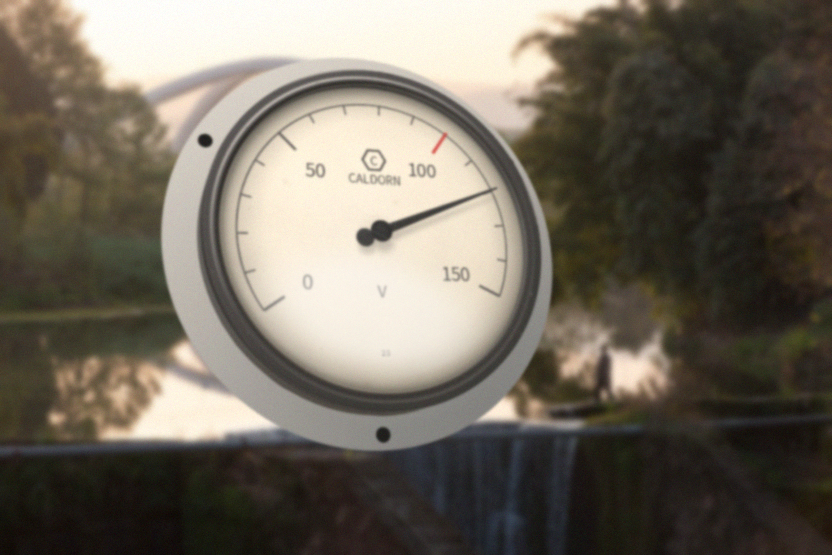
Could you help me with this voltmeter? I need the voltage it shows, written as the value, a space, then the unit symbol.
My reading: 120 V
